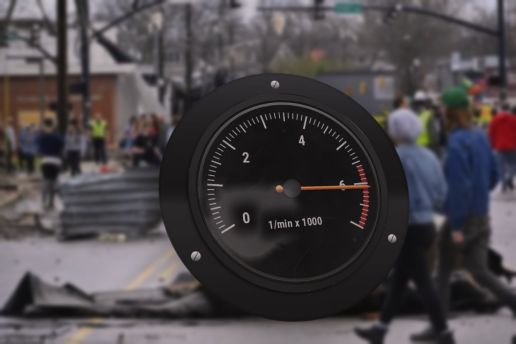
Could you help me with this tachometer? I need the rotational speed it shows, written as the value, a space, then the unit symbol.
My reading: 6100 rpm
